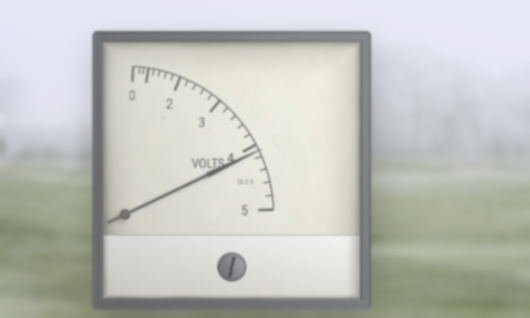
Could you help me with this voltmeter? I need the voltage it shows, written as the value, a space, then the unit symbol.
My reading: 4.1 V
